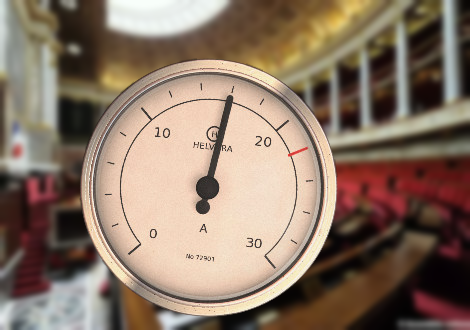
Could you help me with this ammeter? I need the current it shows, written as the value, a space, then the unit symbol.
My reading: 16 A
